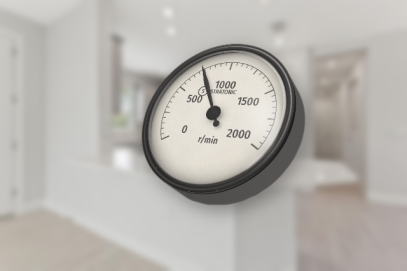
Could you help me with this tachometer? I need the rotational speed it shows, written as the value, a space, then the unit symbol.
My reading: 750 rpm
